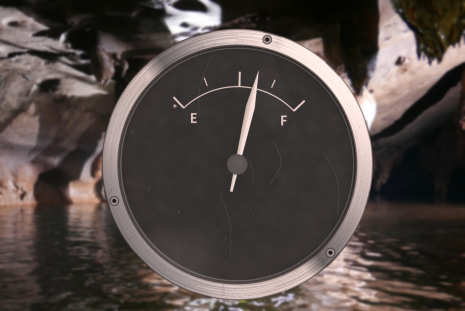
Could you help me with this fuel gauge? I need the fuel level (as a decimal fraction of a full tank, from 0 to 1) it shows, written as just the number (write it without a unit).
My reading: 0.625
